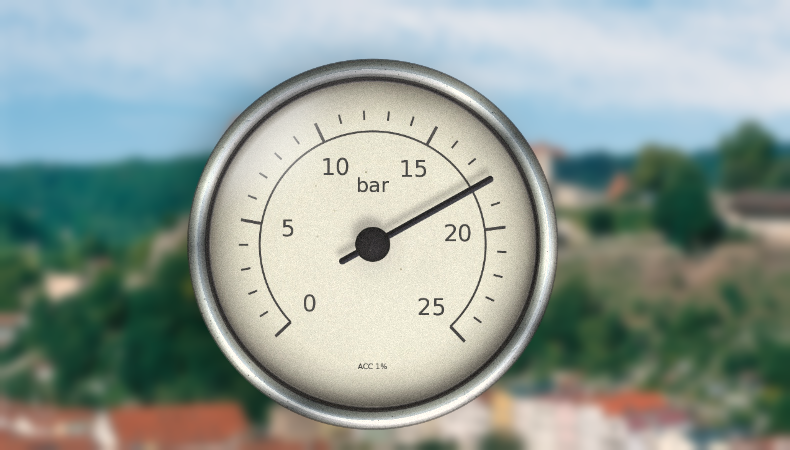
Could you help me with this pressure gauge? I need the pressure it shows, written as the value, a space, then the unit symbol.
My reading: 18 bar
